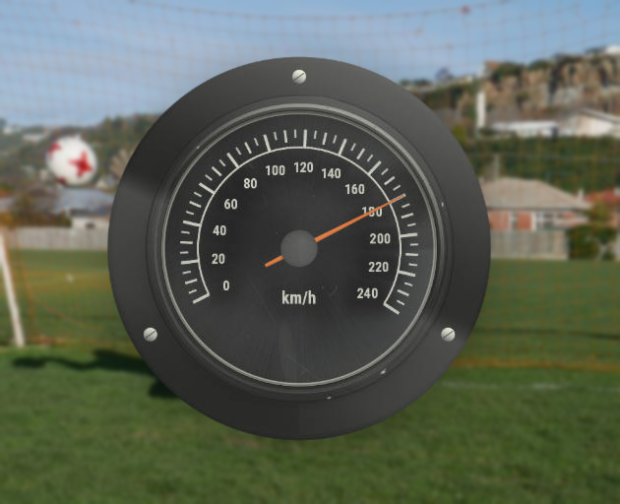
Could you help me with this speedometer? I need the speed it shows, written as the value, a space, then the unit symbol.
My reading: 180 km/h
